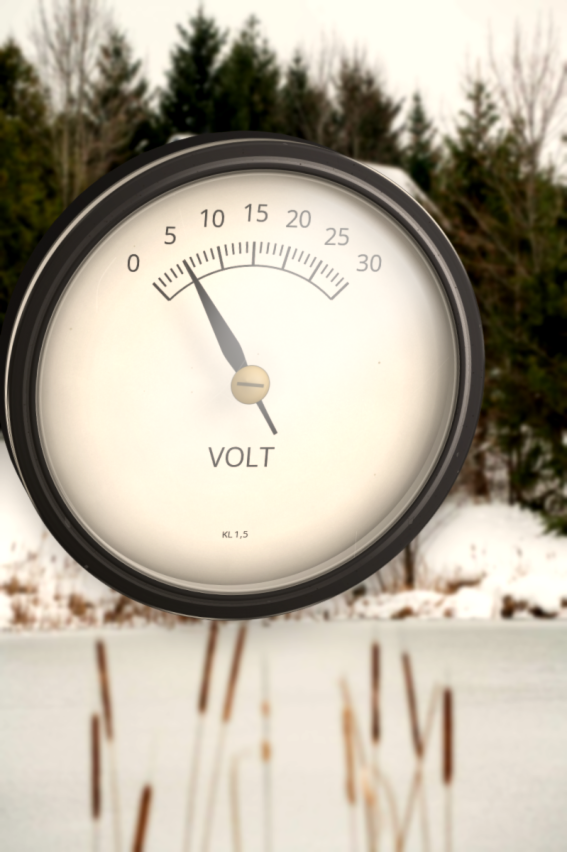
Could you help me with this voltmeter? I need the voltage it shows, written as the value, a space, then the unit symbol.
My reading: 5 V
